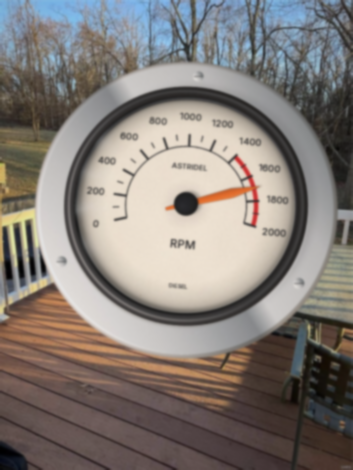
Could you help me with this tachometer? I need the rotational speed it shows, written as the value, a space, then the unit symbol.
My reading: 1700 rpm
